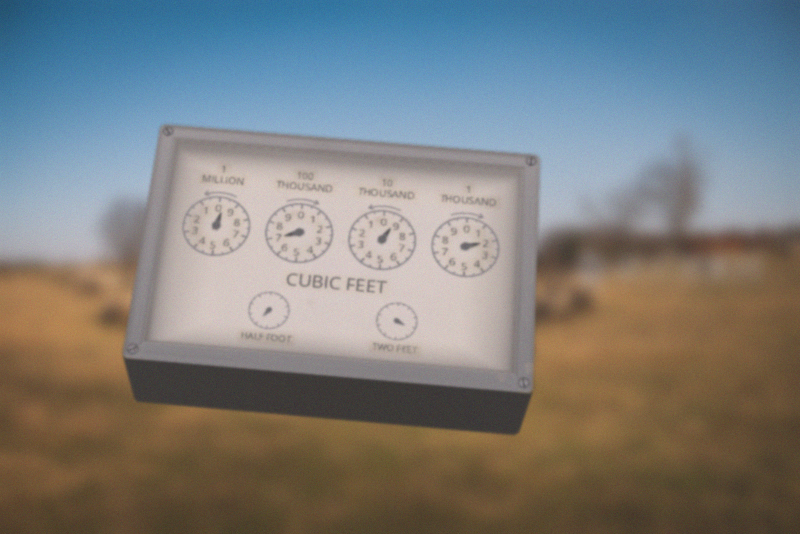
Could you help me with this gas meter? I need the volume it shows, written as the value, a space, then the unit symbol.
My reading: 969200 ft³
